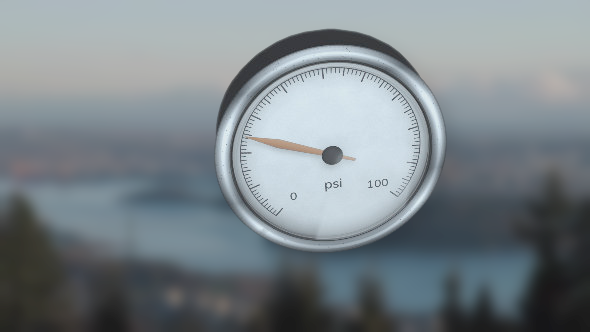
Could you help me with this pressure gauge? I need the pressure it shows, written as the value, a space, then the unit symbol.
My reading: 25 psi
